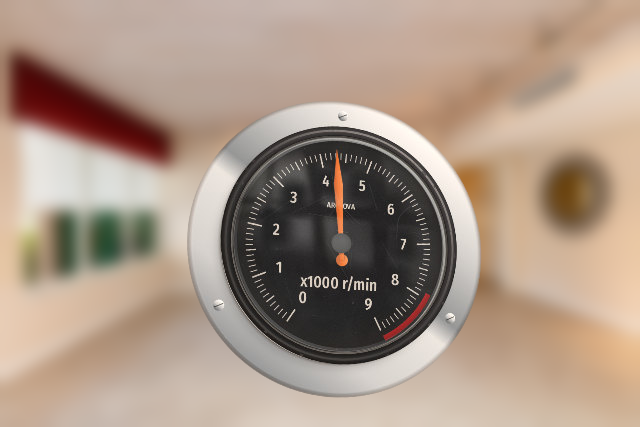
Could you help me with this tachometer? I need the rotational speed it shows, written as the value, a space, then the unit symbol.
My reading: 4300 rpm
